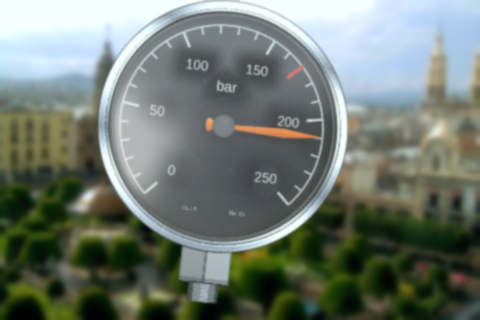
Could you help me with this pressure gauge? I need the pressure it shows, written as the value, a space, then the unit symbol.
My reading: 210 bar
